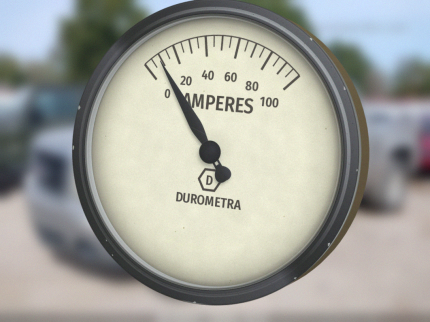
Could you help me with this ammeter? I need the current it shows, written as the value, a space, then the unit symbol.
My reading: 10 A
